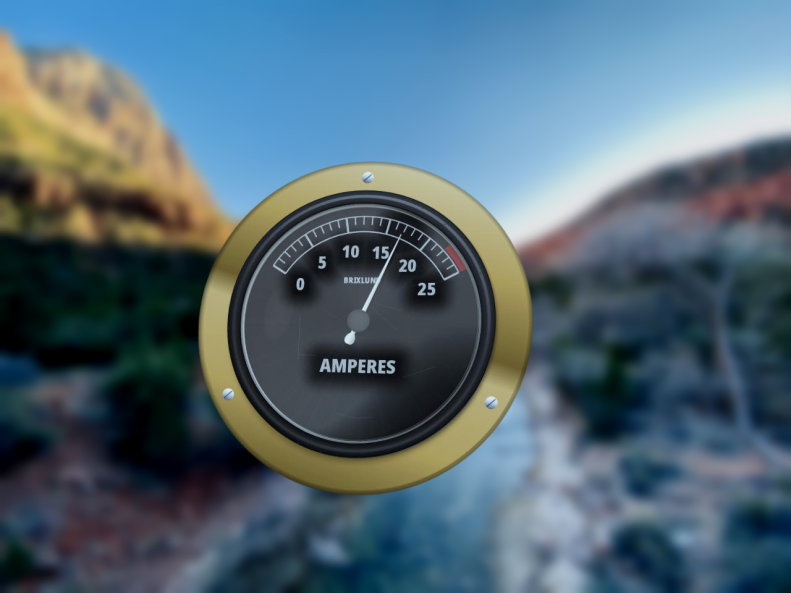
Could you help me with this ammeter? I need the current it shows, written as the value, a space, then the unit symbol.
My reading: 17 A
